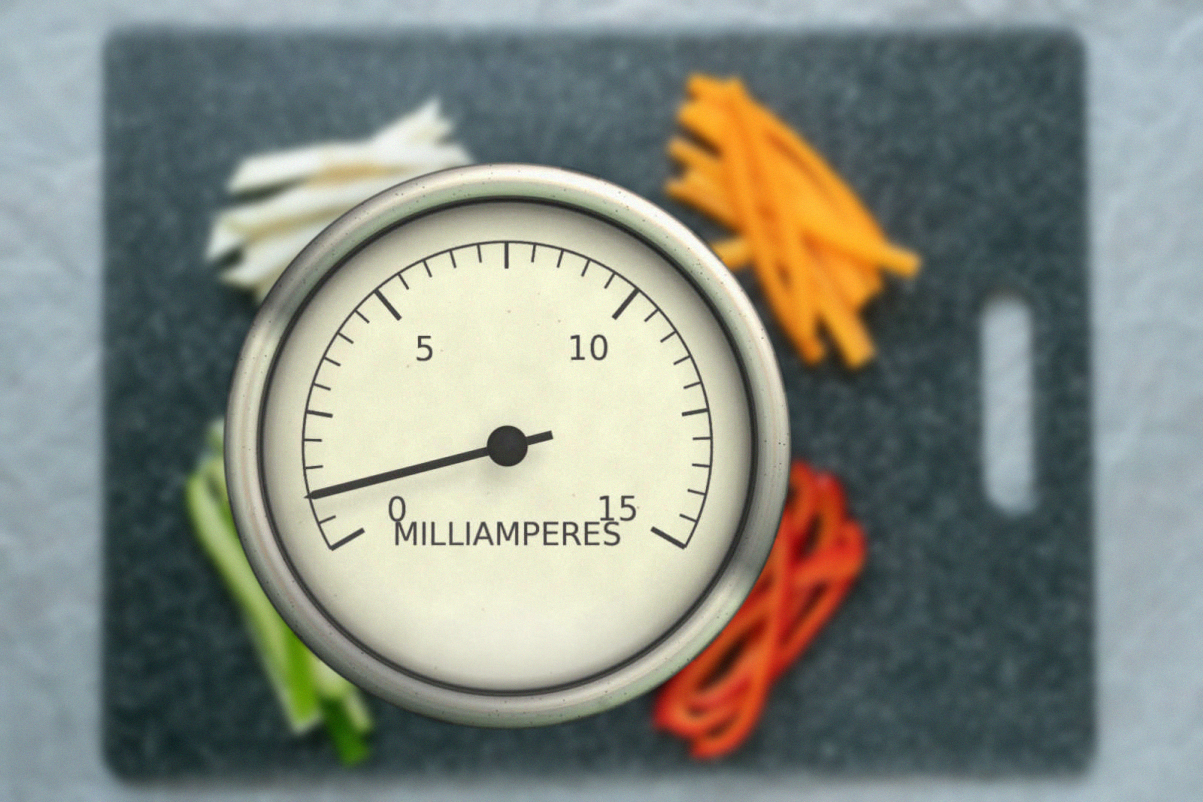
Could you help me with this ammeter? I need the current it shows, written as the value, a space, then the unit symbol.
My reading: 1 mA
